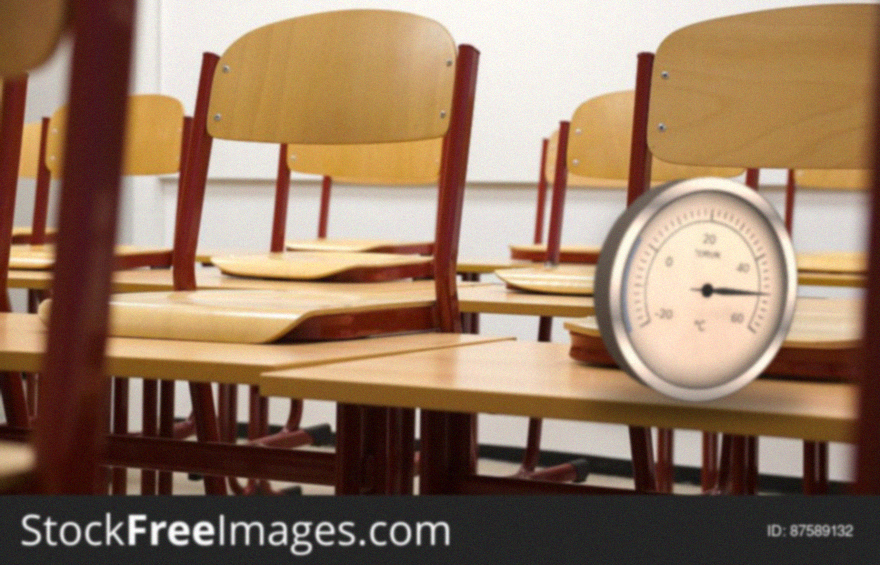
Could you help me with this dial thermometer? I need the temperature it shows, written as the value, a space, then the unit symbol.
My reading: 50 °C
